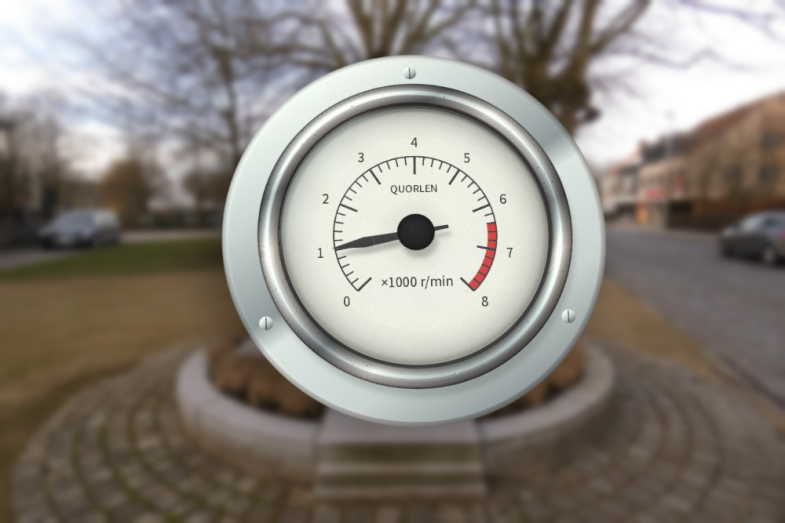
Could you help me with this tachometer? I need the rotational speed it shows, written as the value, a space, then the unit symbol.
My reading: 1000 rpm
